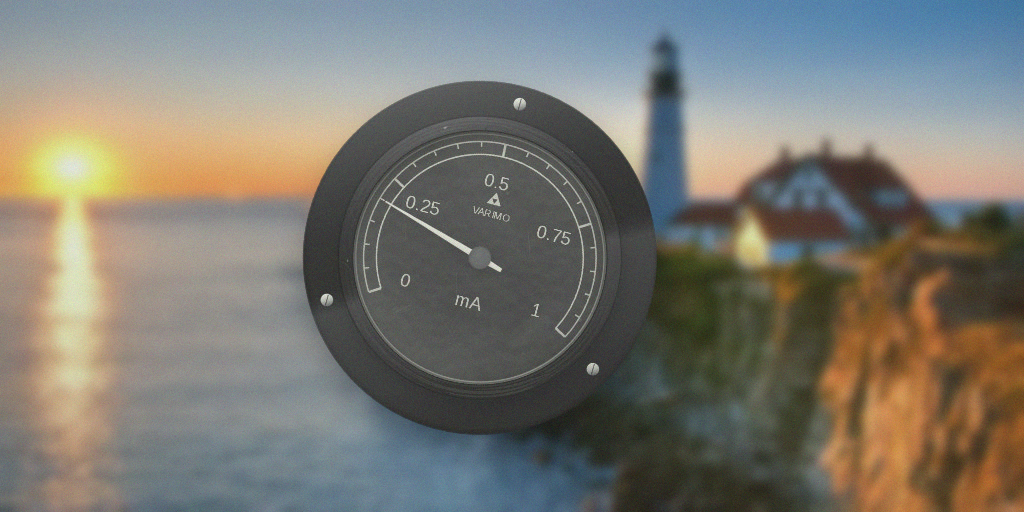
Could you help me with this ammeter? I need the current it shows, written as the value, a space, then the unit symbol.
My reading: 0.2 mA
